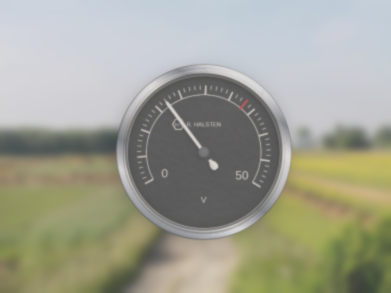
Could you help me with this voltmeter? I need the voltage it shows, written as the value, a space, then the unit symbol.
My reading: 17 V
